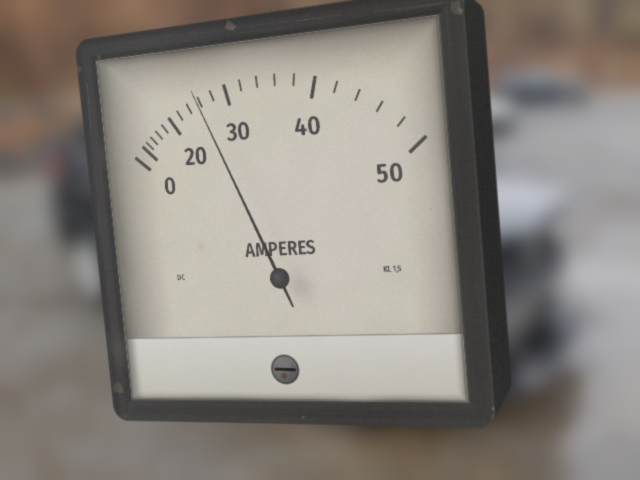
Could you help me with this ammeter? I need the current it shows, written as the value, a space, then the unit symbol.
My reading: 26 A
